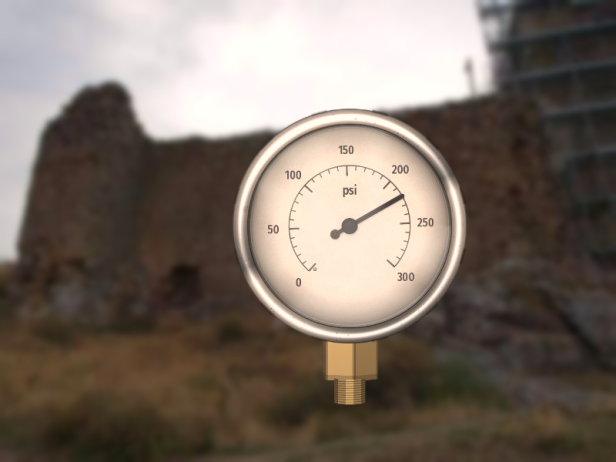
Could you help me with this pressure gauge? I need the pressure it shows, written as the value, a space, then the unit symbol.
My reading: 220 psi
